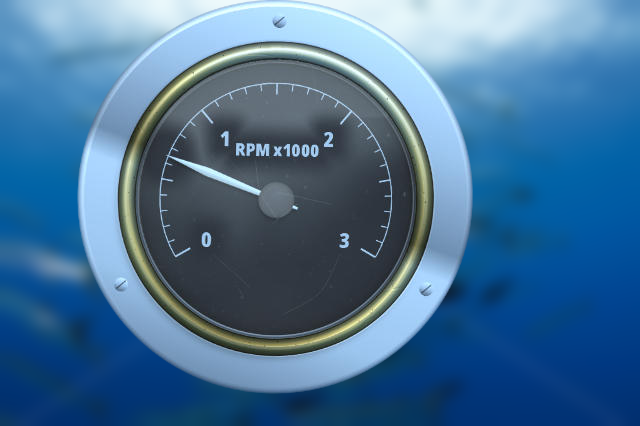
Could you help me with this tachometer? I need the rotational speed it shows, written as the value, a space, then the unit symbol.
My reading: 650 rpm
